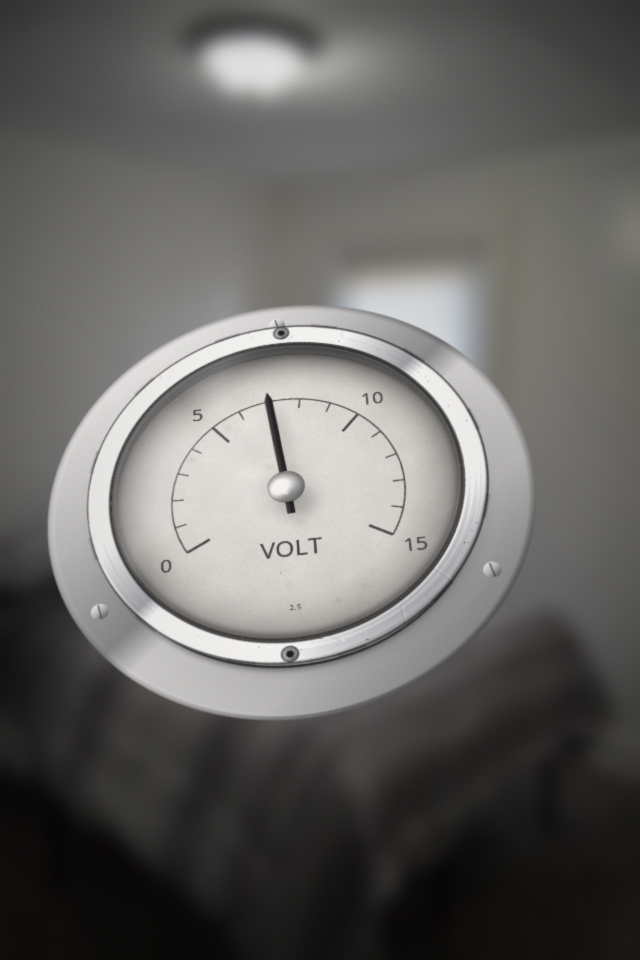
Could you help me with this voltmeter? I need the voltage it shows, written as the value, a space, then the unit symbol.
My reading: 7 V
